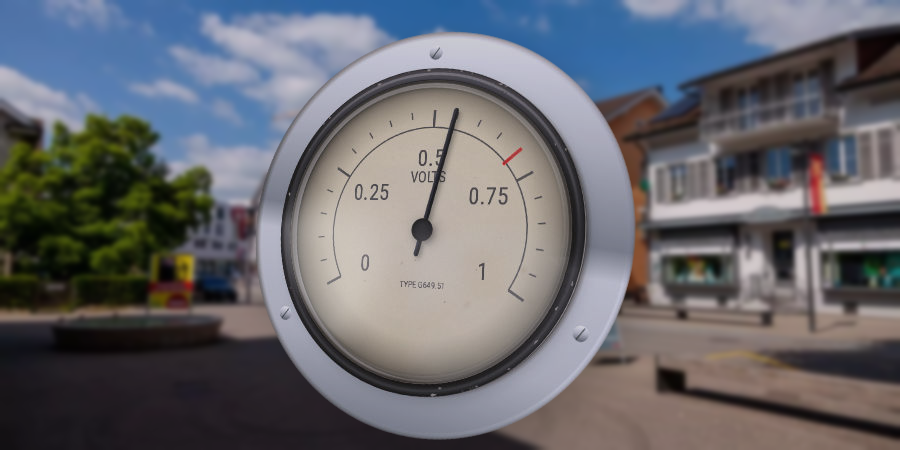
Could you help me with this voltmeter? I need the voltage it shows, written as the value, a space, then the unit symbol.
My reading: 0.55 V
